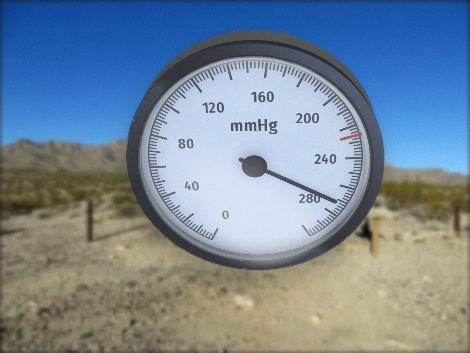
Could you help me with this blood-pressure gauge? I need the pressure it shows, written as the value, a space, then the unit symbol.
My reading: 270 mmHg
